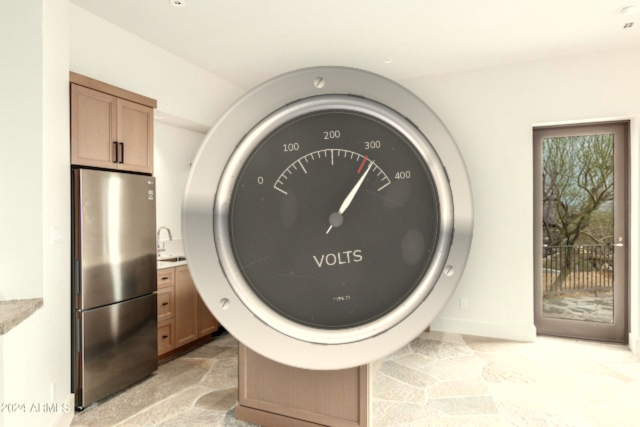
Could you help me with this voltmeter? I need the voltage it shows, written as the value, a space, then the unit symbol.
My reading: 320 V
